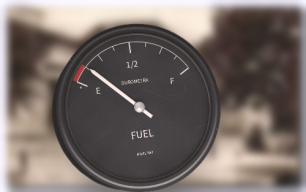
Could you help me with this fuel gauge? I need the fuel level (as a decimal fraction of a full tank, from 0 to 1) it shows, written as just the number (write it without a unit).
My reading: 0.125
